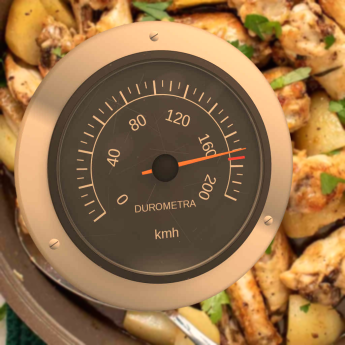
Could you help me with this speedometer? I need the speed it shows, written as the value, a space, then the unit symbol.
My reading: 170 km/h
